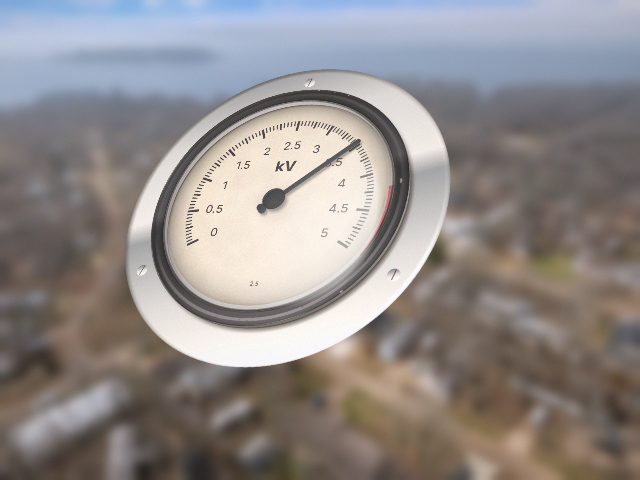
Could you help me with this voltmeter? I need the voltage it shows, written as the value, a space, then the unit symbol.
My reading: 3.5 kV
